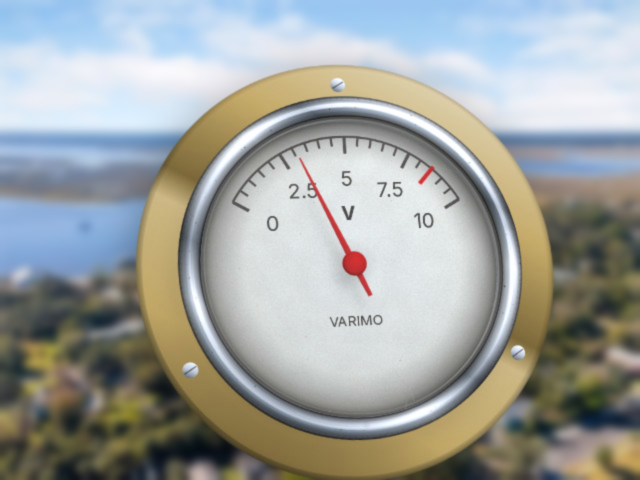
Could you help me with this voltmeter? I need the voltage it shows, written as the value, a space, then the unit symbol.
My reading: 3 V
